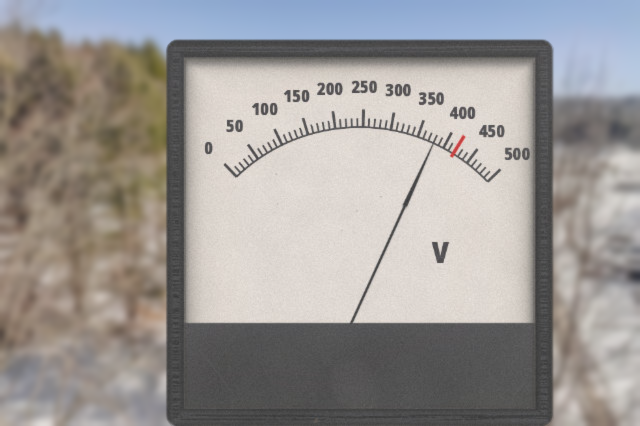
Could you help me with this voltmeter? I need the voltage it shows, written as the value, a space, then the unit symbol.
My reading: 380 V
